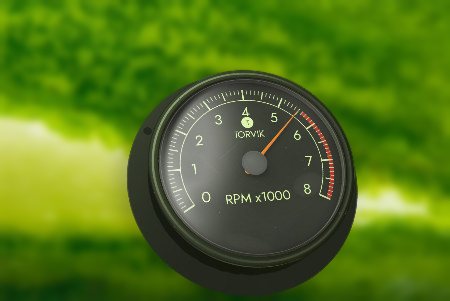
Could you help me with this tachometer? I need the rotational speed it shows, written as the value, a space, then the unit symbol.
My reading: 5500 rpm
